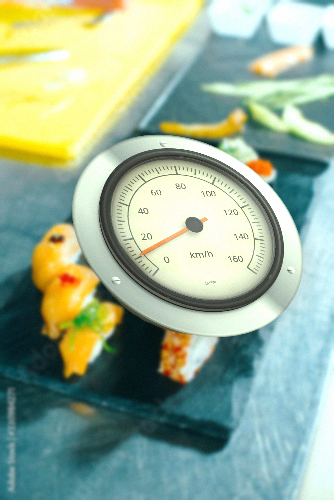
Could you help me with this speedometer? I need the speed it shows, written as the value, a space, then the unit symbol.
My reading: 10 km/h
